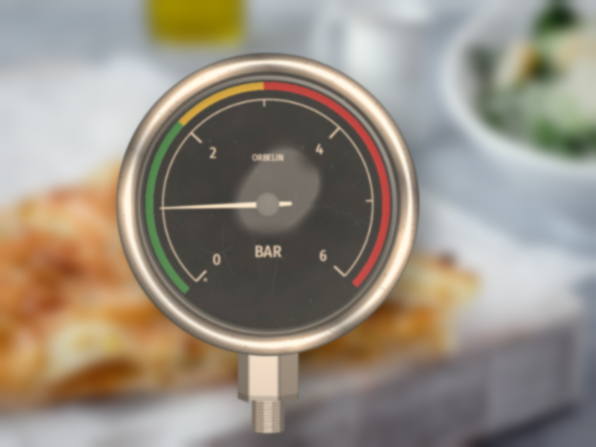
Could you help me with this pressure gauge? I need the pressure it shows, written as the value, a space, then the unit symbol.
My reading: 1 bar
